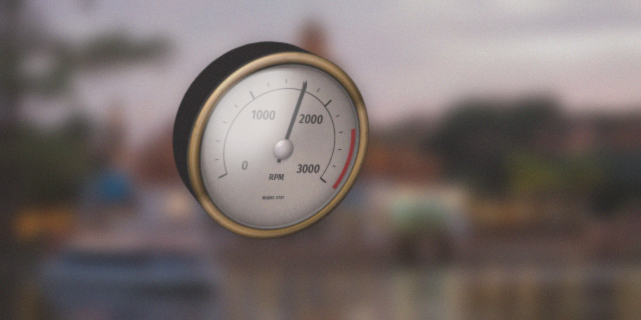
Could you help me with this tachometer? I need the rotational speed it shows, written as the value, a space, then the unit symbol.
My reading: 1600 rpm
